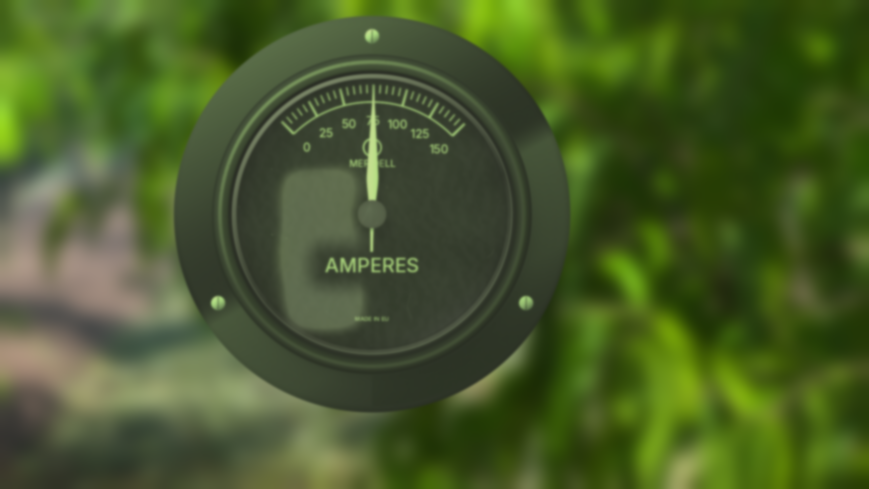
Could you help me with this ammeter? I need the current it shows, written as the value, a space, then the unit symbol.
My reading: 75 A
